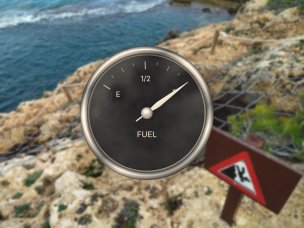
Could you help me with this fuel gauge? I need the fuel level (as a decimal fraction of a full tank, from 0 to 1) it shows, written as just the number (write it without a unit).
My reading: 1
